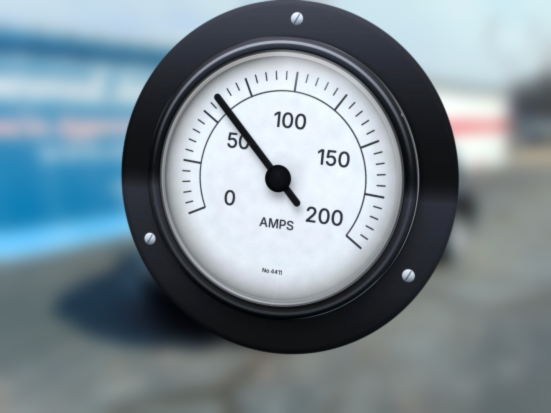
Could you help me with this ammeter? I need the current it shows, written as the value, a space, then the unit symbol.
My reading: 60 A
